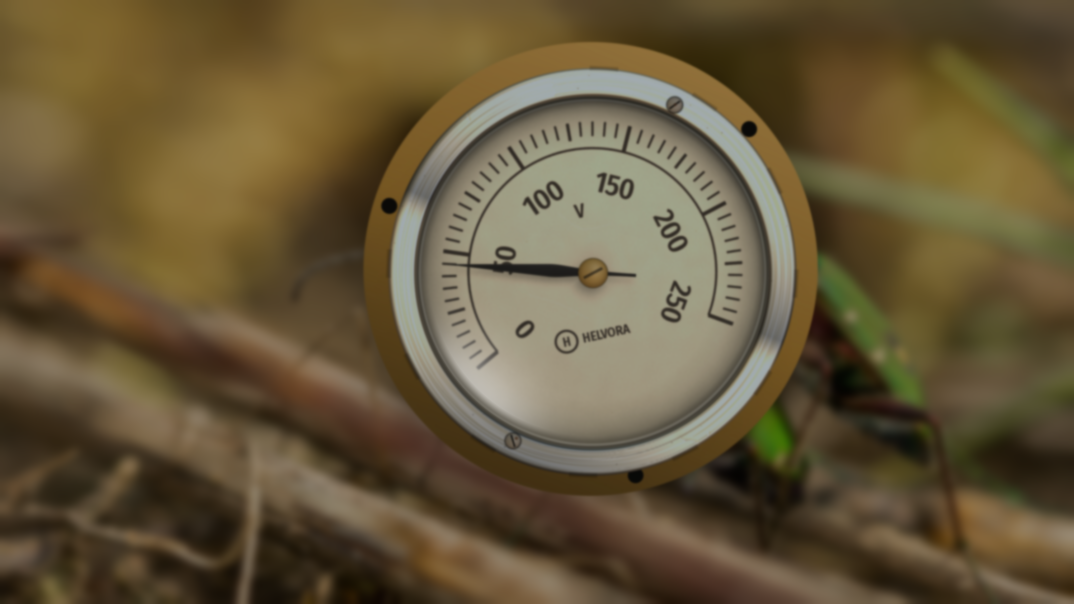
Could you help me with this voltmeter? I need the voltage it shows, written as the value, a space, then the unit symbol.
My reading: 45 V
